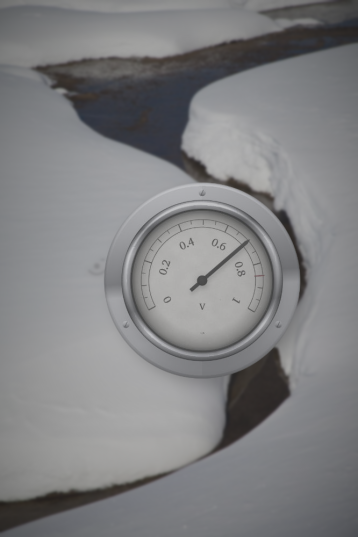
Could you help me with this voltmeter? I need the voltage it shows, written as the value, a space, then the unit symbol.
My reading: 0.7 V
